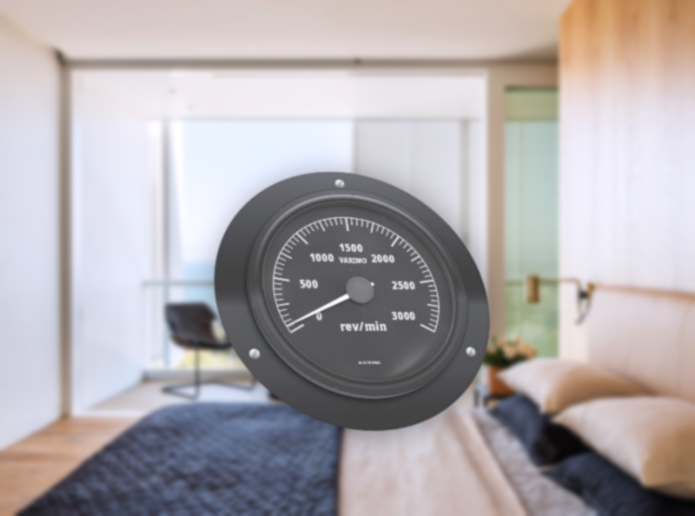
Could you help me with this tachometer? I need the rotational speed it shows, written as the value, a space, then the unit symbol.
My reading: 50 rpm
